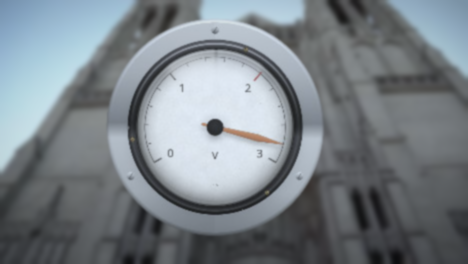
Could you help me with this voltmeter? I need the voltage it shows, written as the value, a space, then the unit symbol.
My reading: 2.8 V
